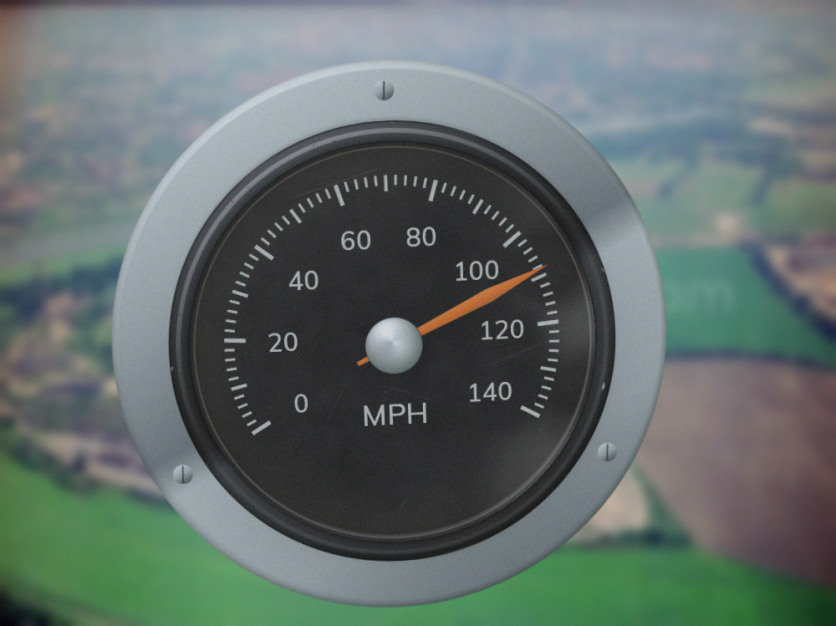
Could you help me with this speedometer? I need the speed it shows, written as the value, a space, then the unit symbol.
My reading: 108 mph
